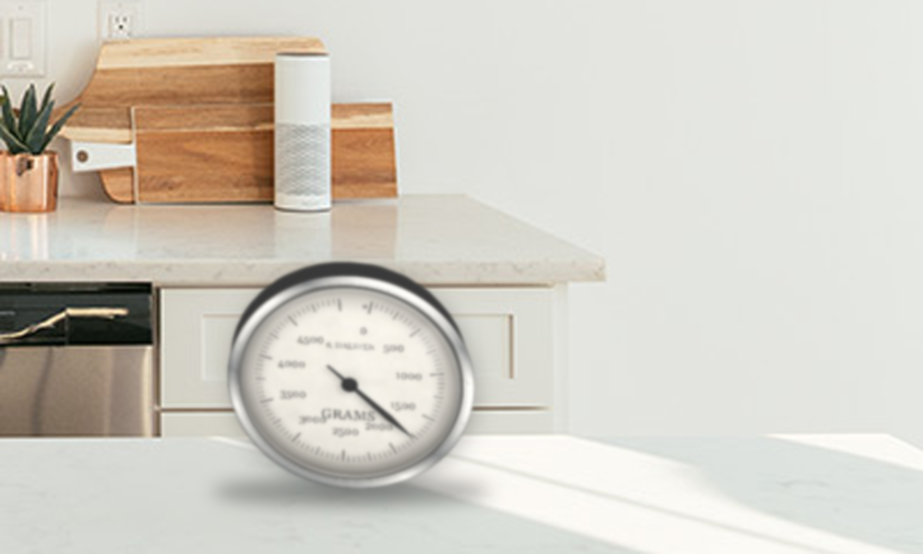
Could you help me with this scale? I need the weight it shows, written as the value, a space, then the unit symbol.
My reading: 1750 g
